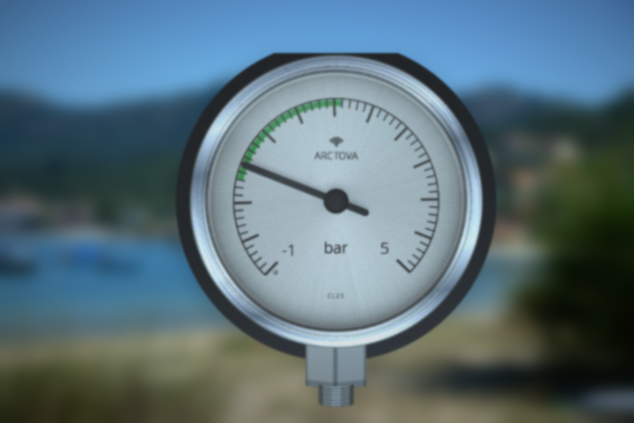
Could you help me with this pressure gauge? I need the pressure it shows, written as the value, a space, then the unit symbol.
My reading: 0.5 bar
